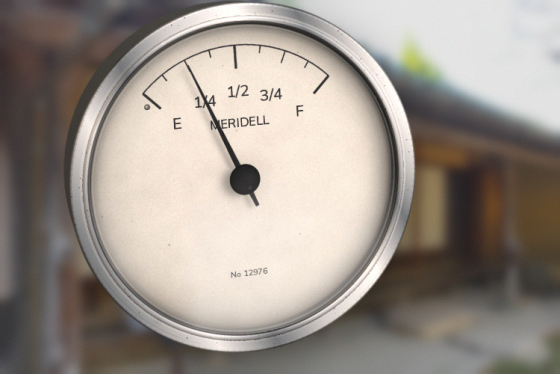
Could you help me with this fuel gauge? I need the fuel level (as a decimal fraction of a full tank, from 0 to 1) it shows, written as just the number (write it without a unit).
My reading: 0.25
